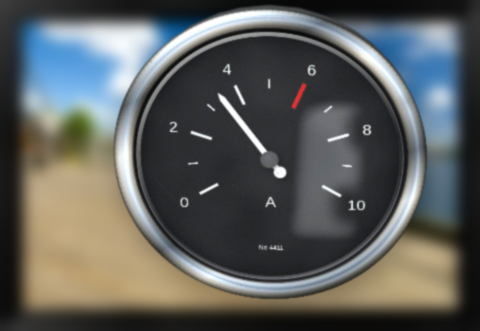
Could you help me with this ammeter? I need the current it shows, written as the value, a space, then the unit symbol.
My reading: 3.5 A
